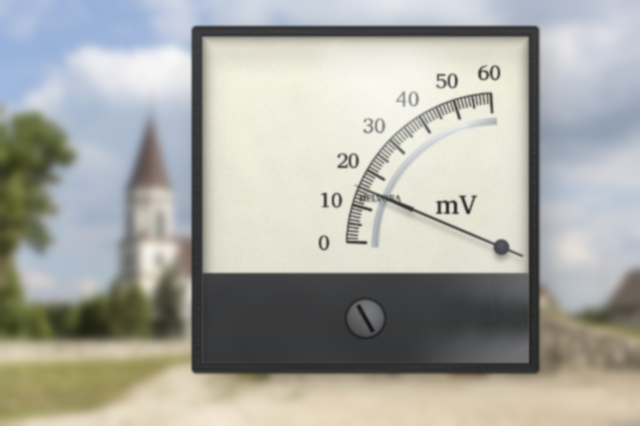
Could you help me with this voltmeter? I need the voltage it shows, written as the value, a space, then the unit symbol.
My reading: 15 mV
